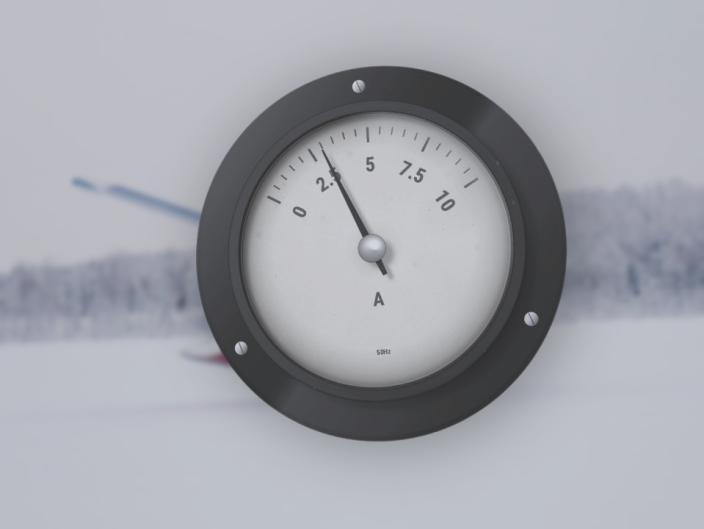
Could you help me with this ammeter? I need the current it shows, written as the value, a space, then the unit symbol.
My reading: 3 A
